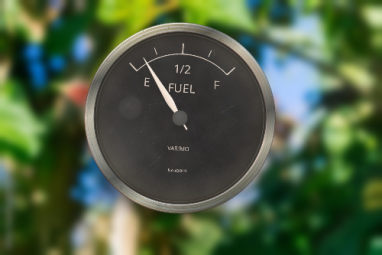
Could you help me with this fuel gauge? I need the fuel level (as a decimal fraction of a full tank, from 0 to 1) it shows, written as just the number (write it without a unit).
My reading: 0.125
